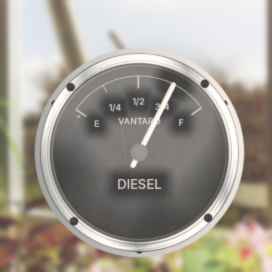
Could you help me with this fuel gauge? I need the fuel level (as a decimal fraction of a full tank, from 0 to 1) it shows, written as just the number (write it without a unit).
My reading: 0.75
